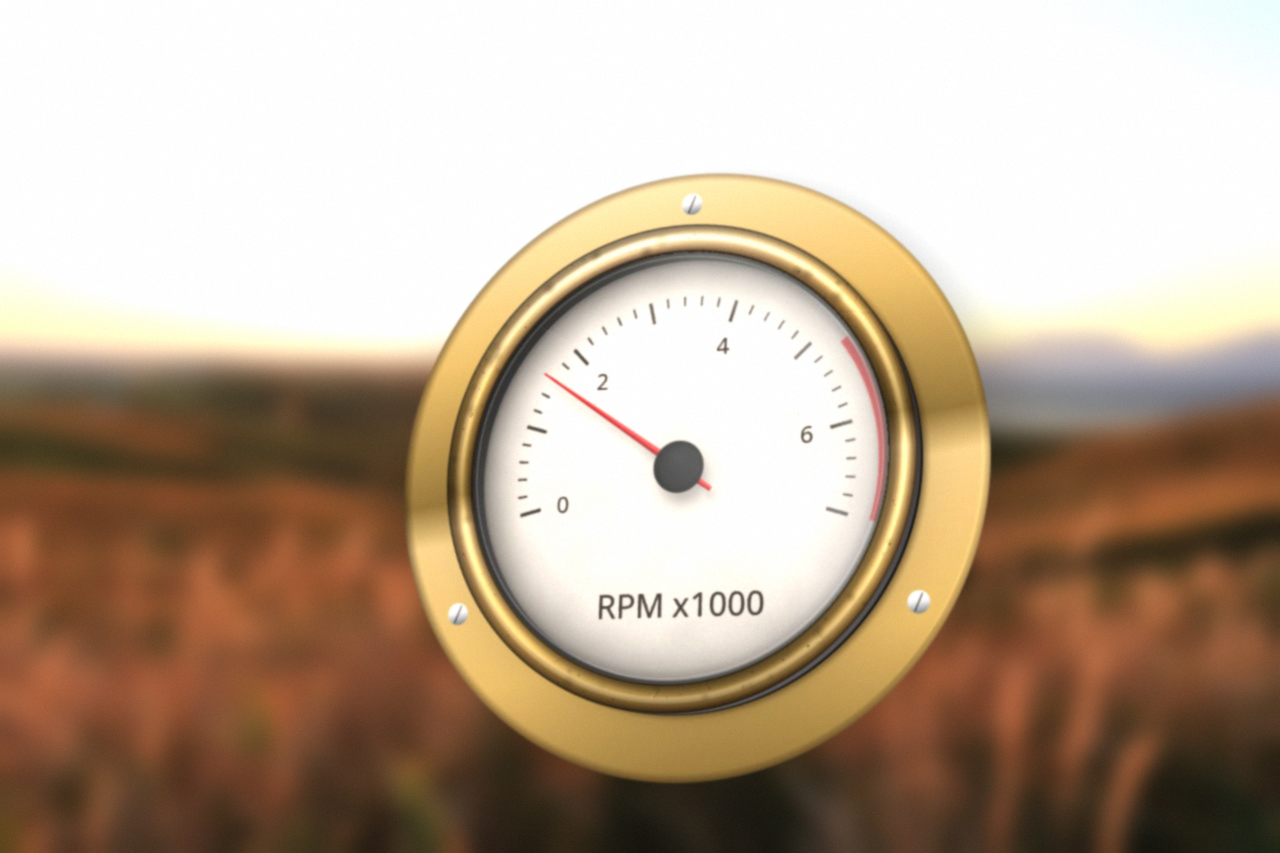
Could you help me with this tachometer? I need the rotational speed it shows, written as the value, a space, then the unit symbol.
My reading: 1600 rpm
